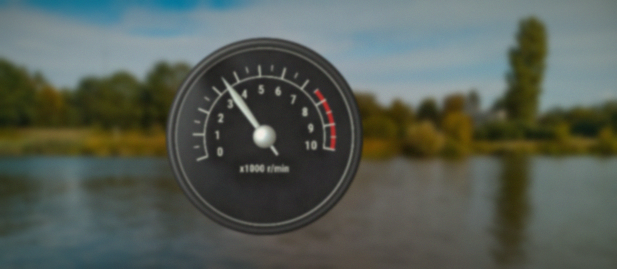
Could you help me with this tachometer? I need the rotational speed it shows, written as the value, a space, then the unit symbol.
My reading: 3500 rpm
